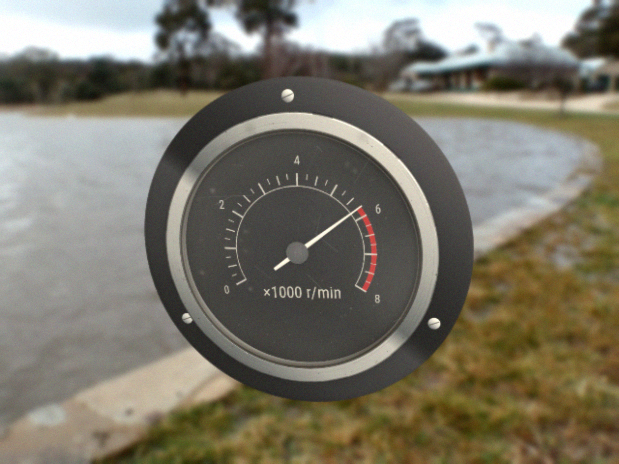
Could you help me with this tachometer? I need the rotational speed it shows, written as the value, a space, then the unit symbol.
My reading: 5750 rpm
